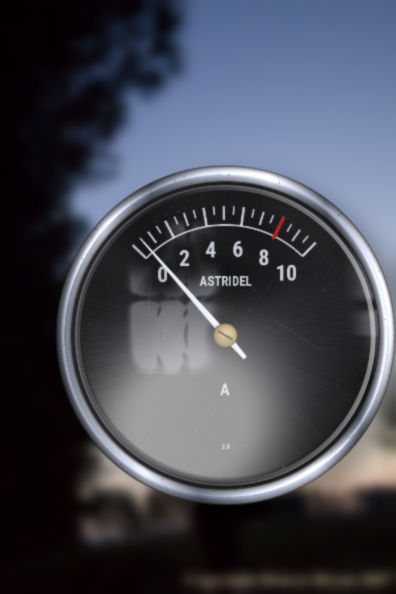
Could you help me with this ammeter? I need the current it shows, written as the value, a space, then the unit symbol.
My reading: 0.5 A
